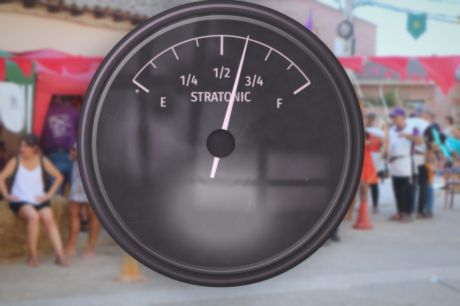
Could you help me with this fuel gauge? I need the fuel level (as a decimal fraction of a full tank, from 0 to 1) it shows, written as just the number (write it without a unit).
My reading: 0.625
